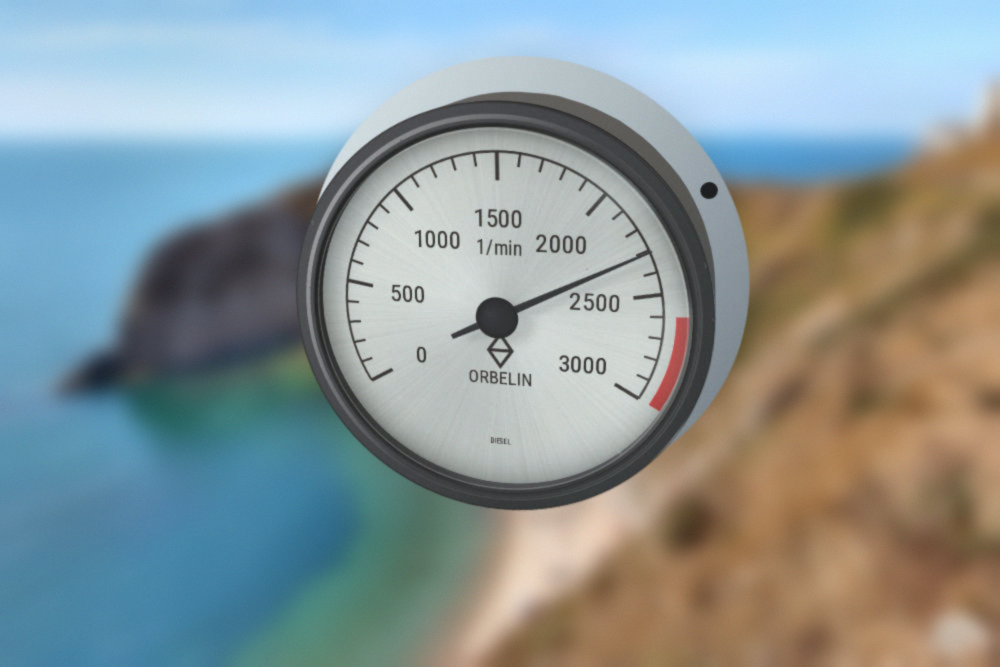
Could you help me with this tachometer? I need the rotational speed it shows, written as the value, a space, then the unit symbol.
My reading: 2300 rpm
